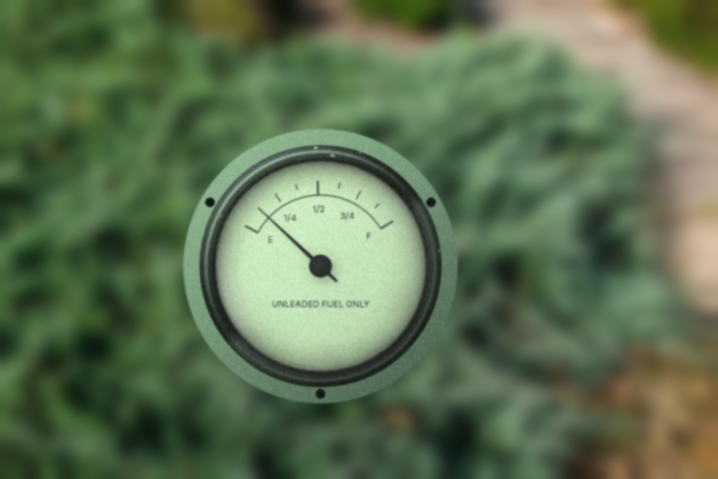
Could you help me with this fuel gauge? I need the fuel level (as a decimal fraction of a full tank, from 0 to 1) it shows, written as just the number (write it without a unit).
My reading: 0.125
